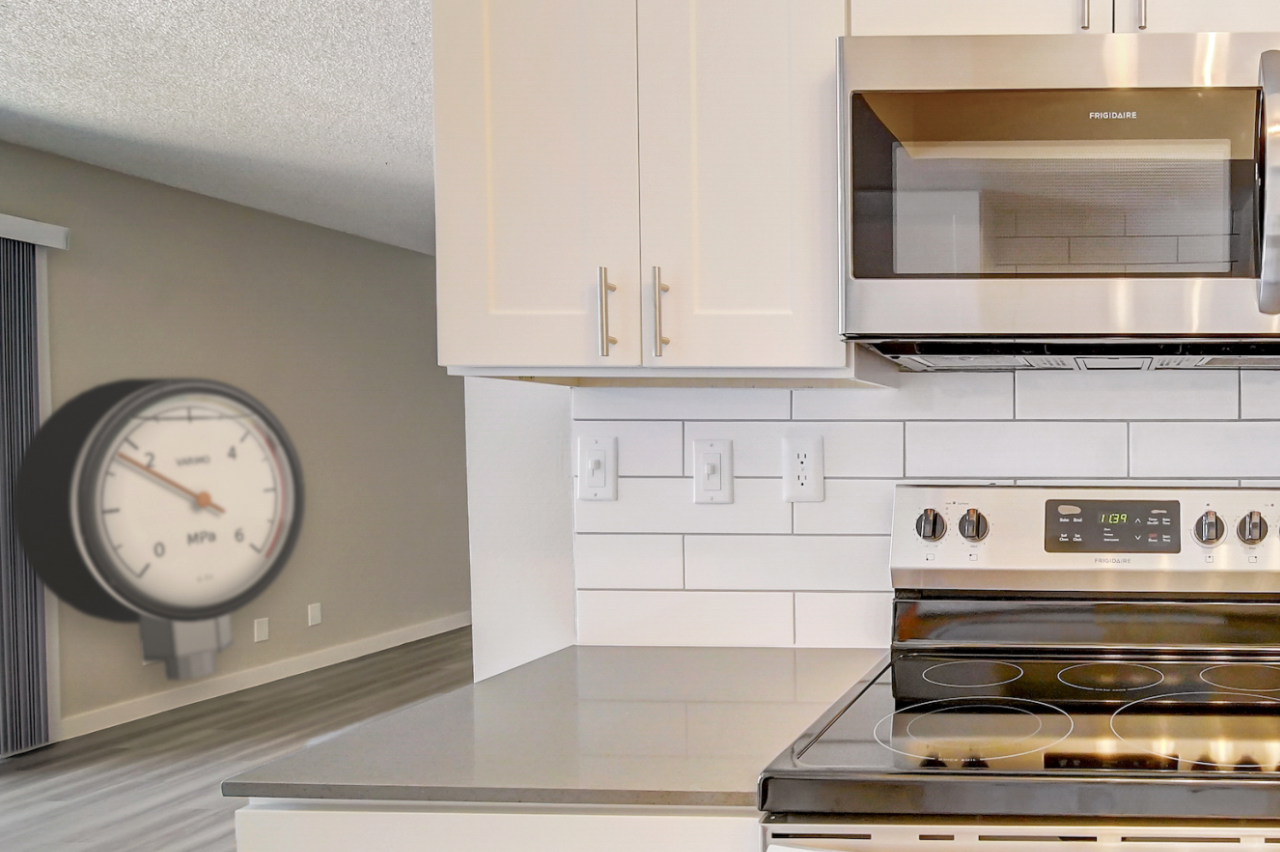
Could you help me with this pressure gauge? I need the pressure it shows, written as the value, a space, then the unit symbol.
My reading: 1.75 MPa
